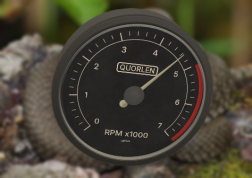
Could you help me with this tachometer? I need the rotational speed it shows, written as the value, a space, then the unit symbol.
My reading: 4600 rpm
